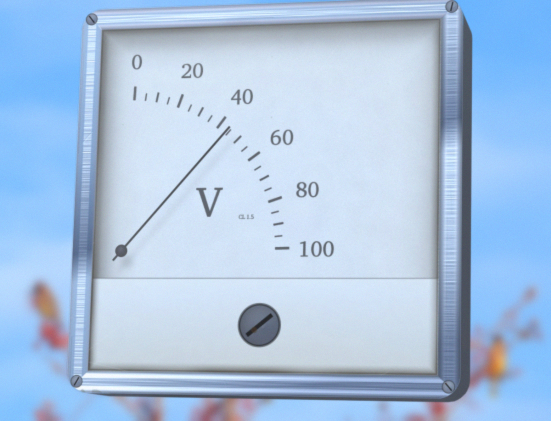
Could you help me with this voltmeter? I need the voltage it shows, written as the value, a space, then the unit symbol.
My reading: 45 V
